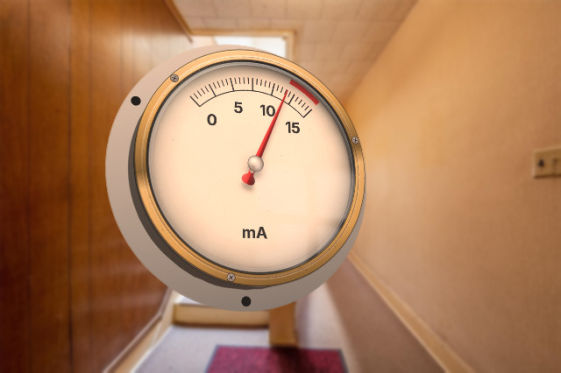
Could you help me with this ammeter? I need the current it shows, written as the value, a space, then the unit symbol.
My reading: 11.5 mA
